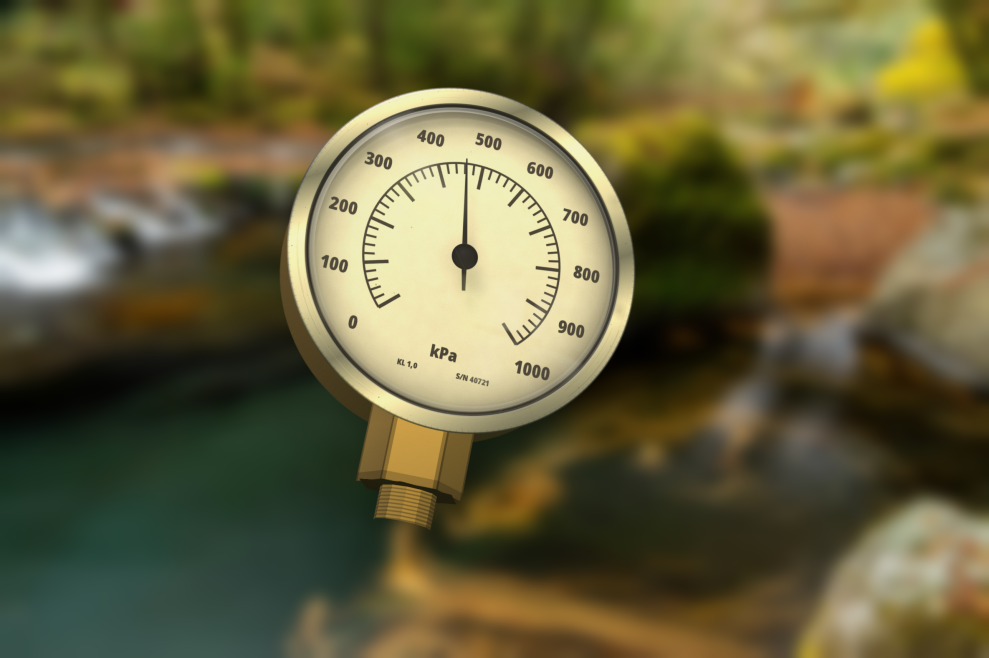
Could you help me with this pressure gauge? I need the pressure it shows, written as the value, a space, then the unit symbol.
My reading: 460 kPa
